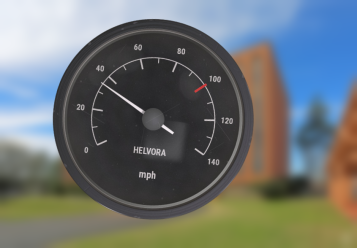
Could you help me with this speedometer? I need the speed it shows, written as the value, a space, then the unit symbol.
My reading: 35 mph
